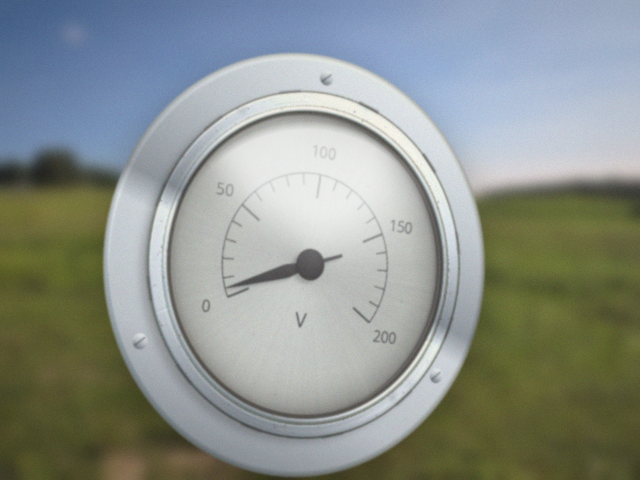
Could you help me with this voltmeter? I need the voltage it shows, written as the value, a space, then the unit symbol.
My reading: 5 V
